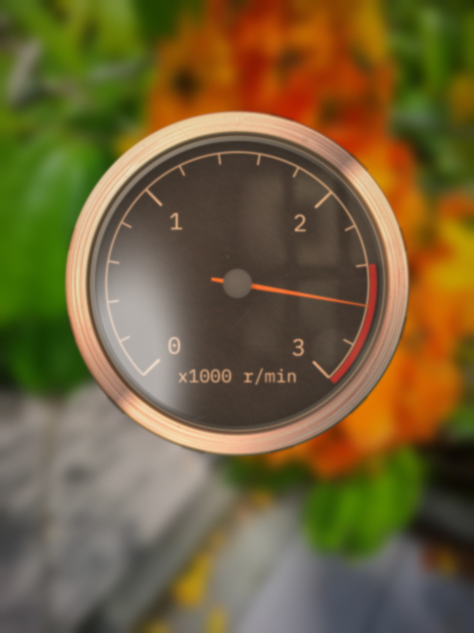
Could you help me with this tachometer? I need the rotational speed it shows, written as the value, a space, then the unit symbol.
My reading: 2600 rpm
